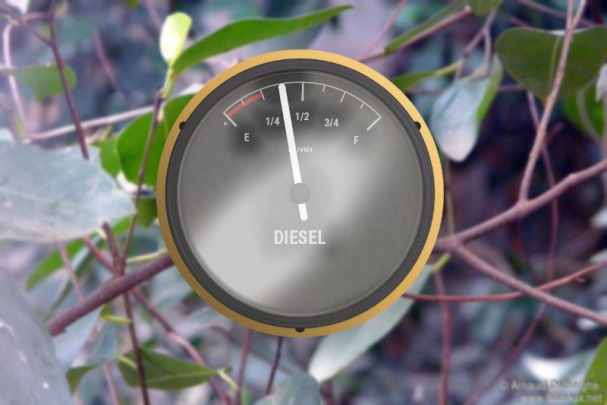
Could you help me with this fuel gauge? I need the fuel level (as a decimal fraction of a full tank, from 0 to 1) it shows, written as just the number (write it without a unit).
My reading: 0.375
